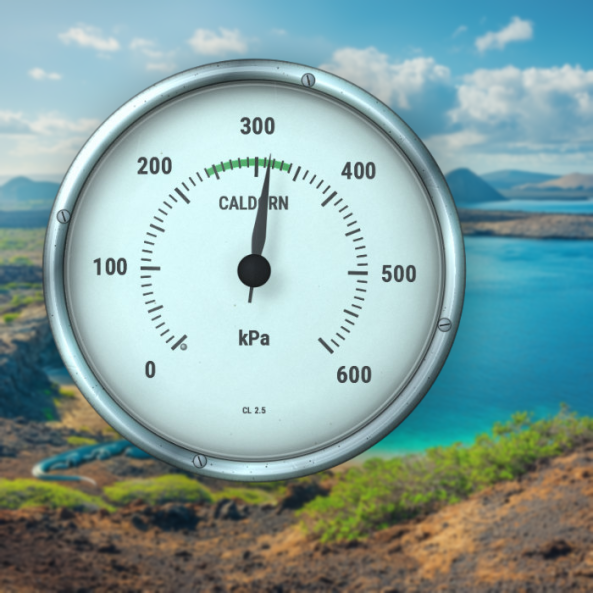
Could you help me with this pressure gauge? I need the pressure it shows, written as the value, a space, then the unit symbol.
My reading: 315 kPa
